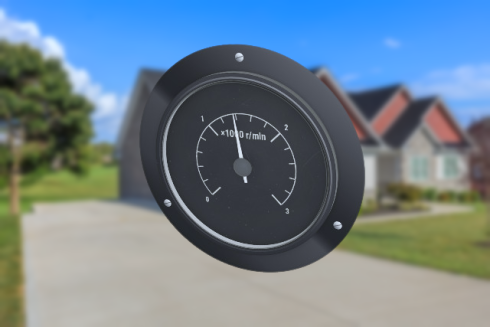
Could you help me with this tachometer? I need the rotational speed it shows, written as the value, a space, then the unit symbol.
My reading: 1400 rpm
